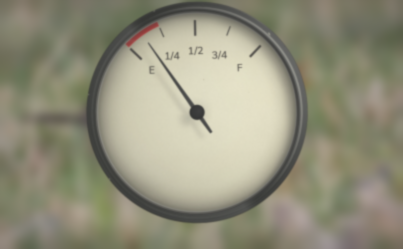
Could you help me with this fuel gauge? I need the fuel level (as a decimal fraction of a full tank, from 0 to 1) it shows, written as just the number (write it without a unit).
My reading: 0.125
